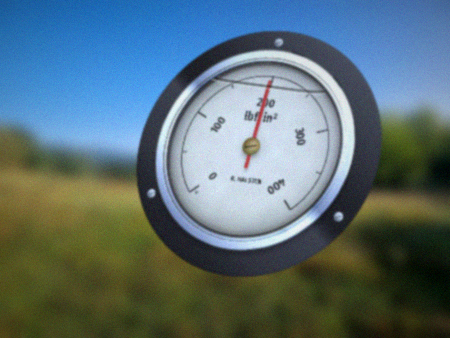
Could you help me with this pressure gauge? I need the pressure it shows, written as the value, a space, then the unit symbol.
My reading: 200 psi
